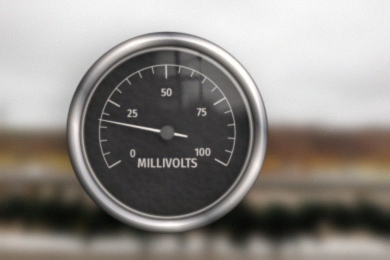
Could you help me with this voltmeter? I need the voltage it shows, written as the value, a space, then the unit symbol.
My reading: 17.5 mV
